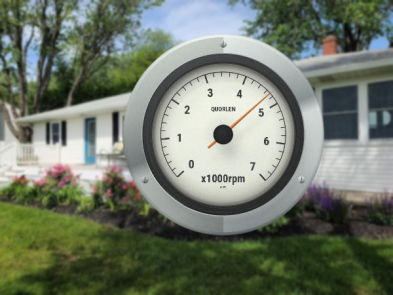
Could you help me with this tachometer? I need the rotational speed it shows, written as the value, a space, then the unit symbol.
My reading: 4700 rpm
